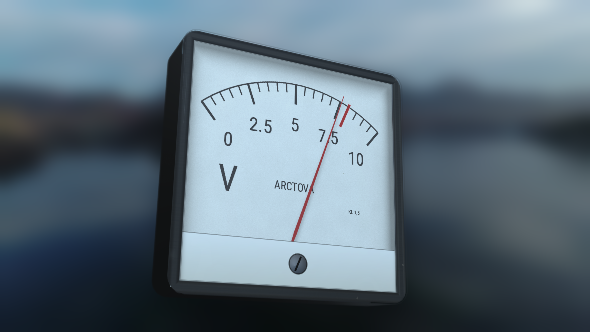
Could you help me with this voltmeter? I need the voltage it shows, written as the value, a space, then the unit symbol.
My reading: 7.5 V
